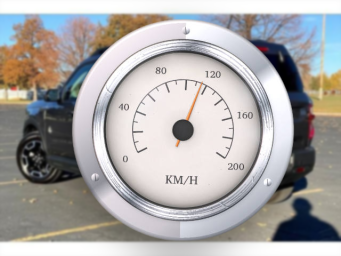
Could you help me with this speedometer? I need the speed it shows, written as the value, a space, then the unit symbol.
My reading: 115 km/h
